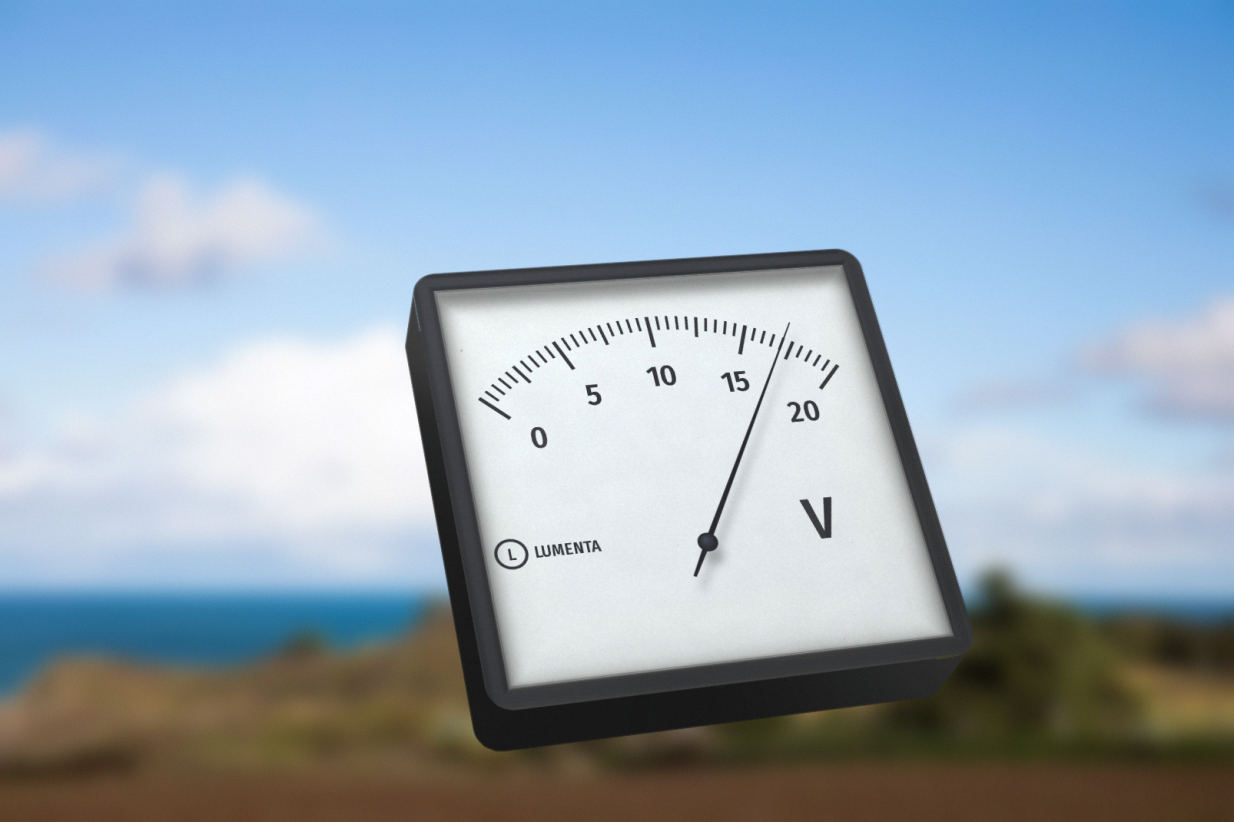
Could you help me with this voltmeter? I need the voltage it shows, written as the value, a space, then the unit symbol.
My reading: 17 V
